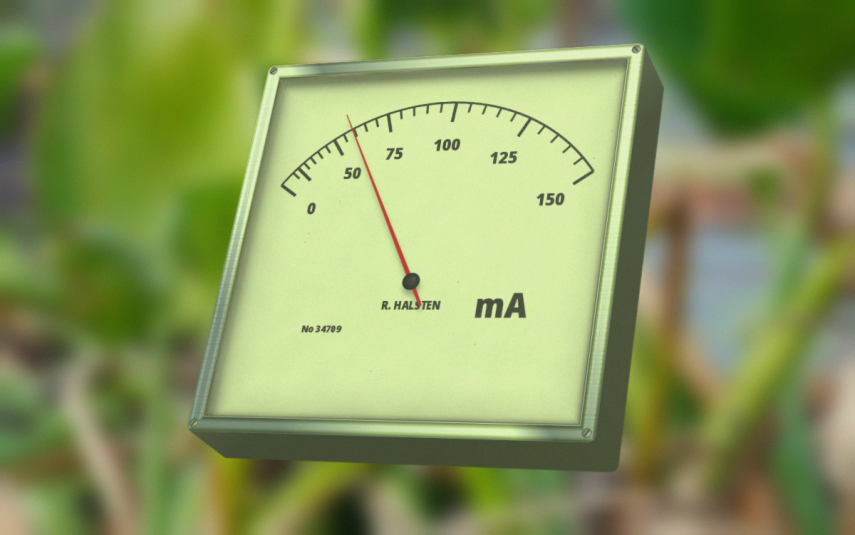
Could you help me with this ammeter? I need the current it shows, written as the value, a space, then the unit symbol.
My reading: 60 mA
